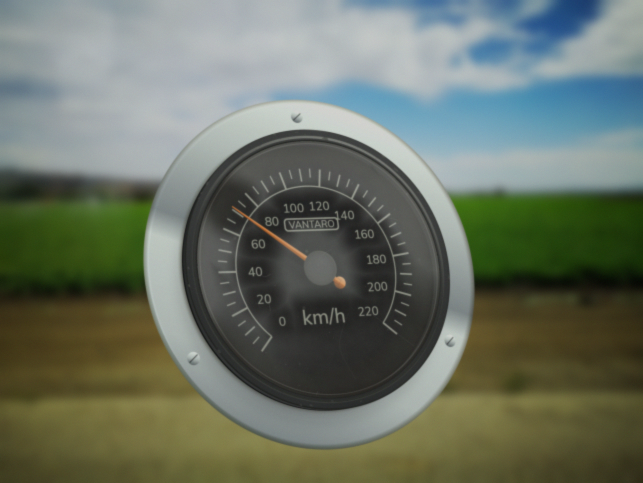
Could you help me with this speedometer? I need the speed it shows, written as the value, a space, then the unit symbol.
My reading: 70 km/h
